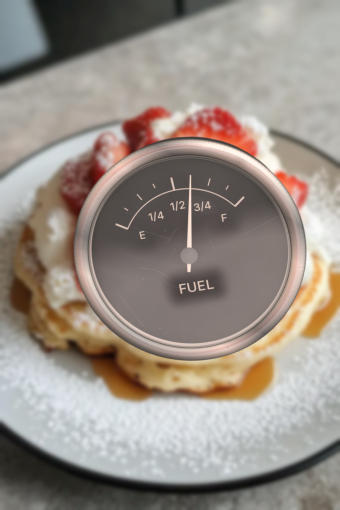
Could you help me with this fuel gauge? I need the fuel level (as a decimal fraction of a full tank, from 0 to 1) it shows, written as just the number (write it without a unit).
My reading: 0.625
